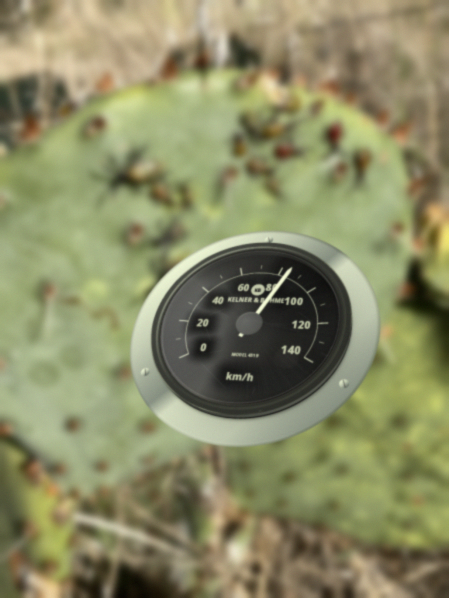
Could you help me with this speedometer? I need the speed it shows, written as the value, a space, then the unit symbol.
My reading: 85 km/h
